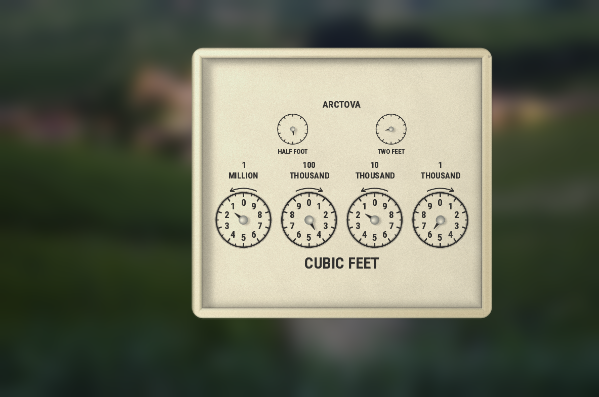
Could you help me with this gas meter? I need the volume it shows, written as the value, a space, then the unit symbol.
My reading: 141600 ft³
